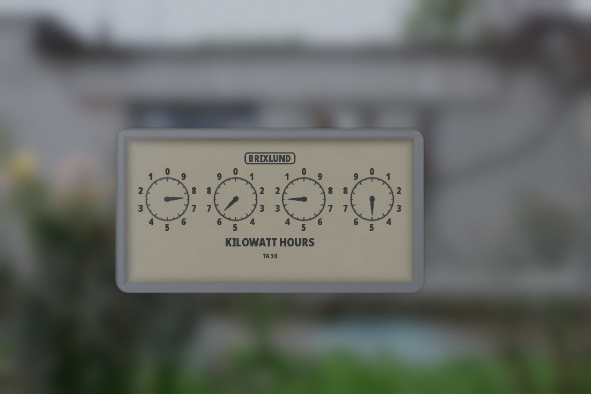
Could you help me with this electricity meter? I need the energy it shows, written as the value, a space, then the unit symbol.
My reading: 7625 kWh
